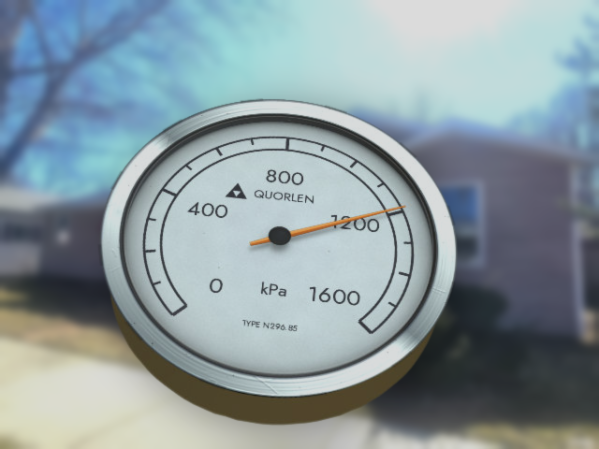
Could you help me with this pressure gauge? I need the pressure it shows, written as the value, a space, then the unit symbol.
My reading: 1200 kPa
